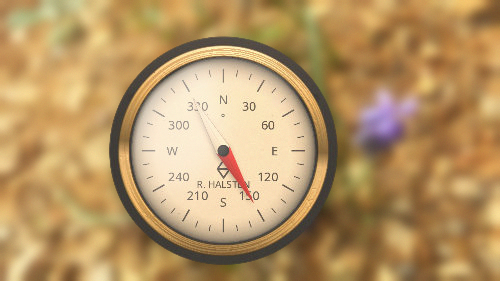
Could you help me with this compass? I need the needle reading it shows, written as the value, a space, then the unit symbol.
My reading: 150 °
